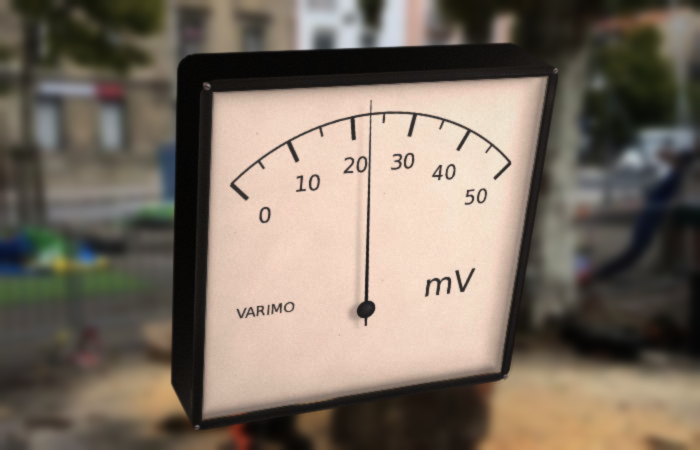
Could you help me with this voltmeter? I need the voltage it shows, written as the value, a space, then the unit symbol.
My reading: 22.5 mV
